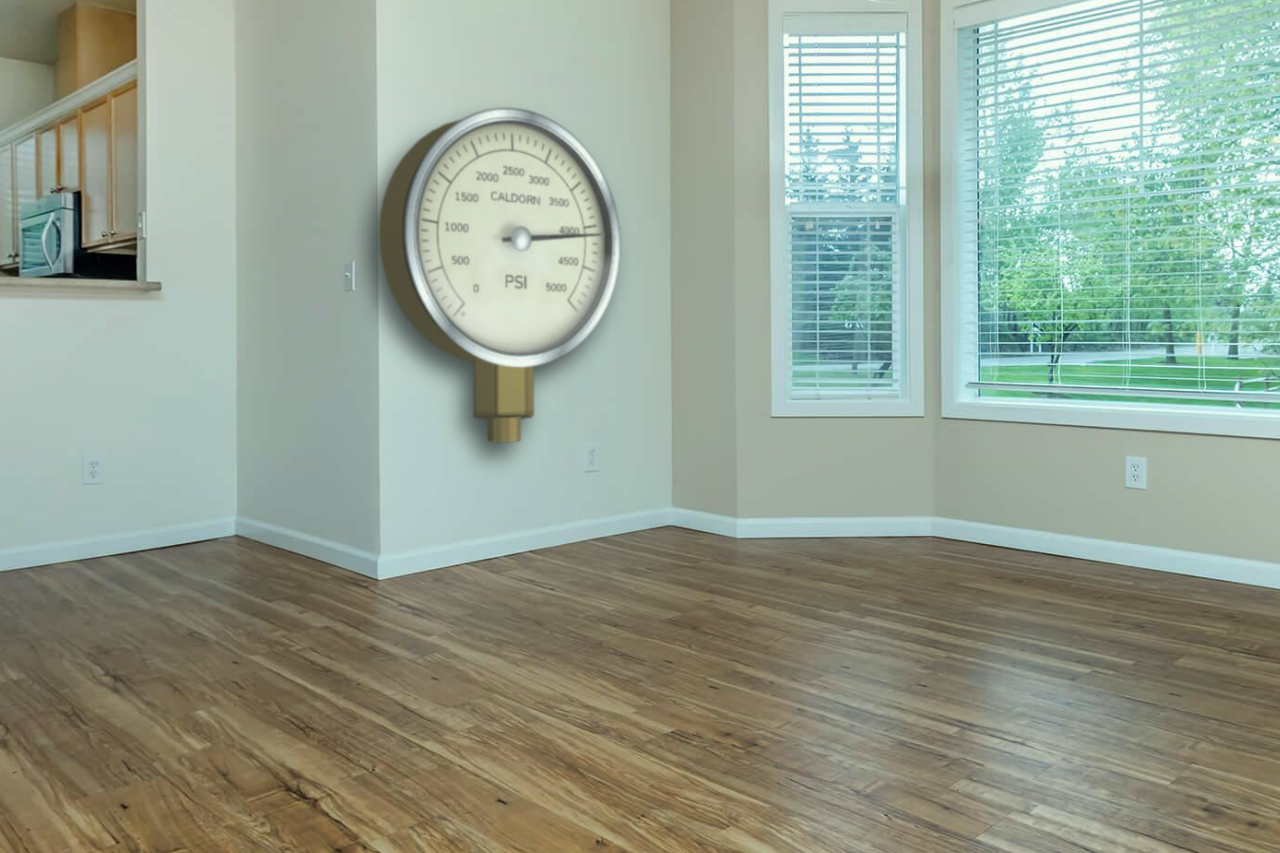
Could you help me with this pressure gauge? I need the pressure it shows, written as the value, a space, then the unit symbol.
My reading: 4100 psi
